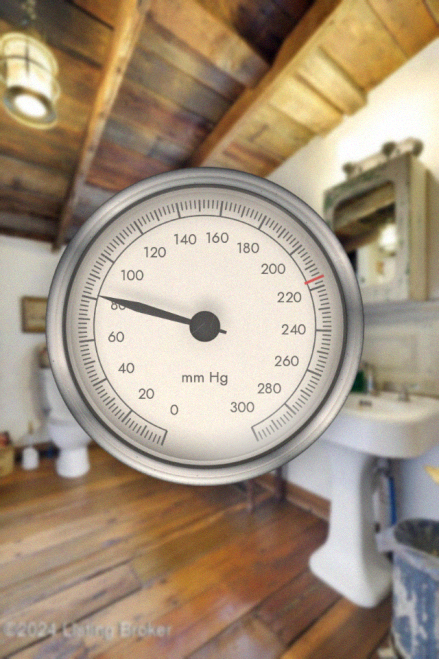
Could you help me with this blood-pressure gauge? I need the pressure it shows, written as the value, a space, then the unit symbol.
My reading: 82 mmHg
